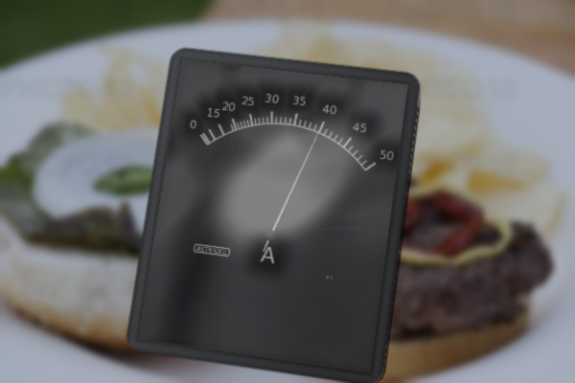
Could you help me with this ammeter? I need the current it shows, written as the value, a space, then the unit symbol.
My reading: 40 A
